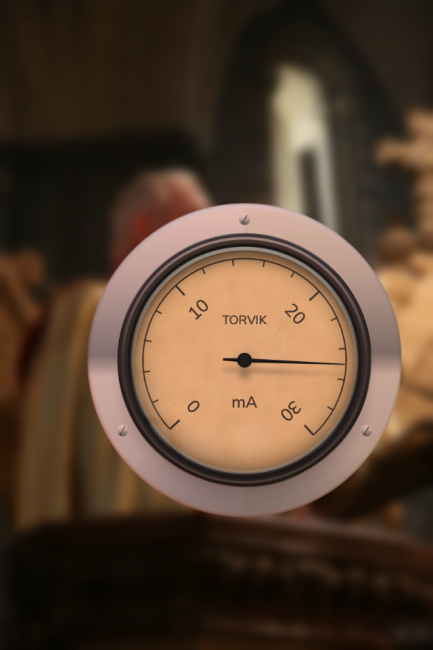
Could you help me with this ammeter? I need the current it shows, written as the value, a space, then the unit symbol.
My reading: 25 mA
